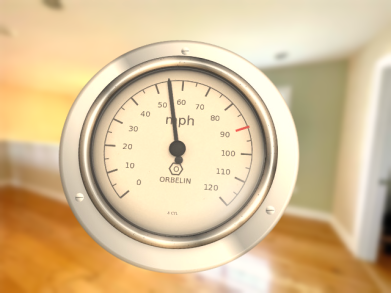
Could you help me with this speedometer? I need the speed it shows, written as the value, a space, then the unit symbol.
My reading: 55 mph
